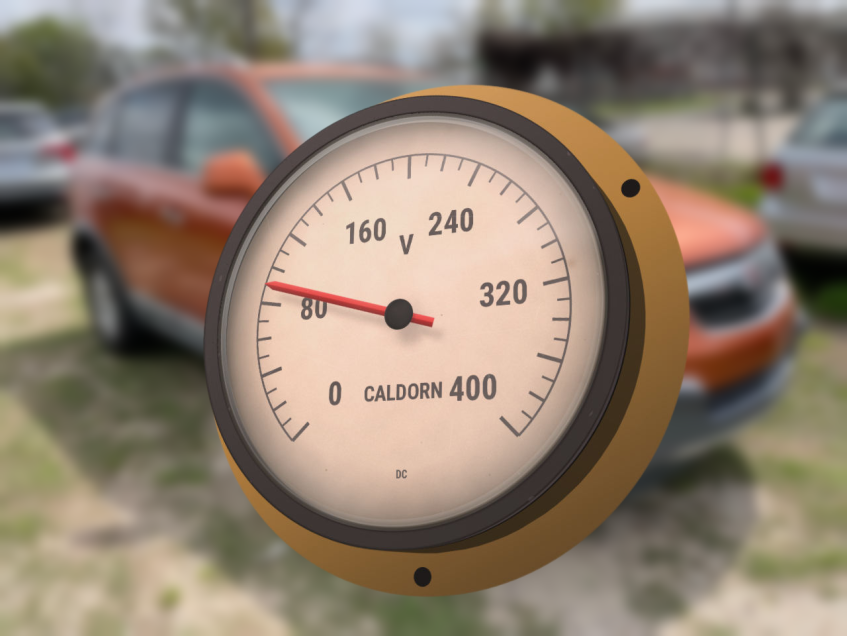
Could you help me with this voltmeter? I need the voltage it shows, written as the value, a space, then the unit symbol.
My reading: 90 V
